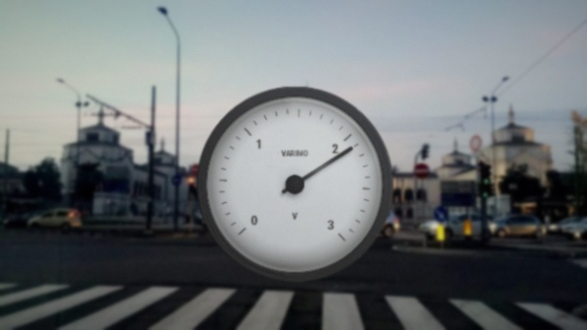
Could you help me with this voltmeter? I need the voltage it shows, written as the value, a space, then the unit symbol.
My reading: 2.1 V
